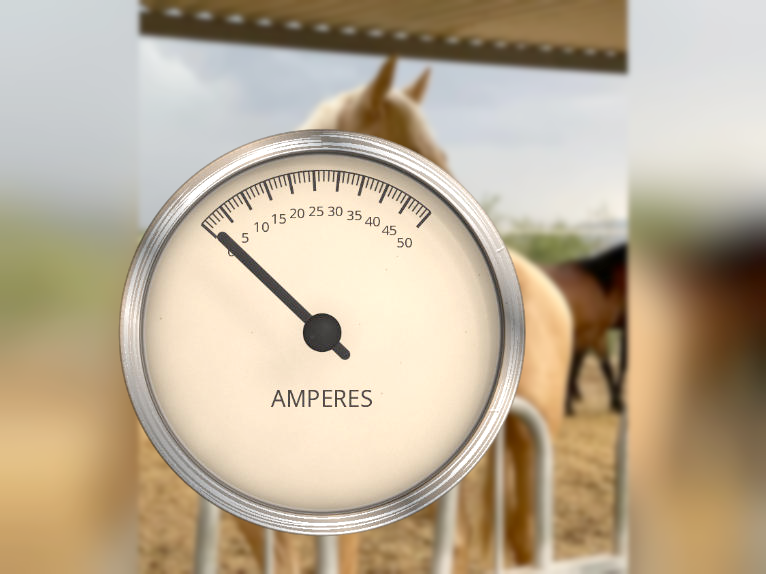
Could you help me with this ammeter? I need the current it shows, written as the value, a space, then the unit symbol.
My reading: 1 A
